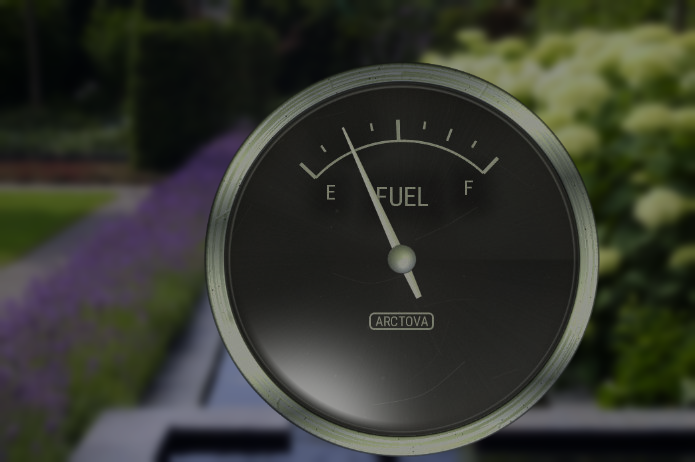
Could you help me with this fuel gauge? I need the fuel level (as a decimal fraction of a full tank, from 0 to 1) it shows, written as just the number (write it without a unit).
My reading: 0.25
